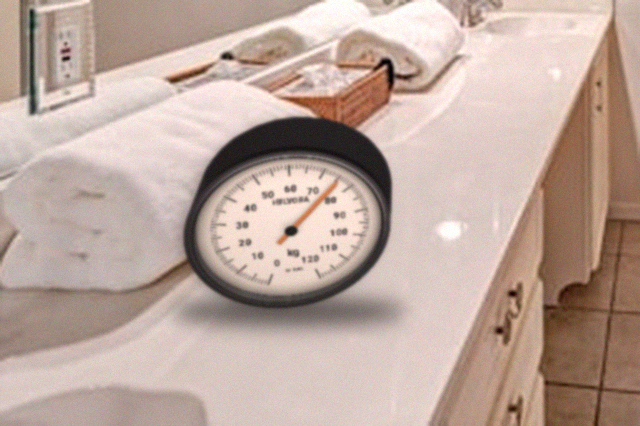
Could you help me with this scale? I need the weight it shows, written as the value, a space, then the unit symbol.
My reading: 75 kg
